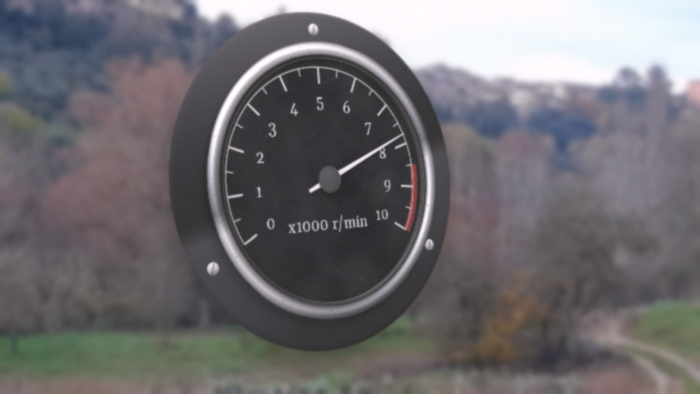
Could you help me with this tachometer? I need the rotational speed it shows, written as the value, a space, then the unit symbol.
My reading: 7750 rpm
